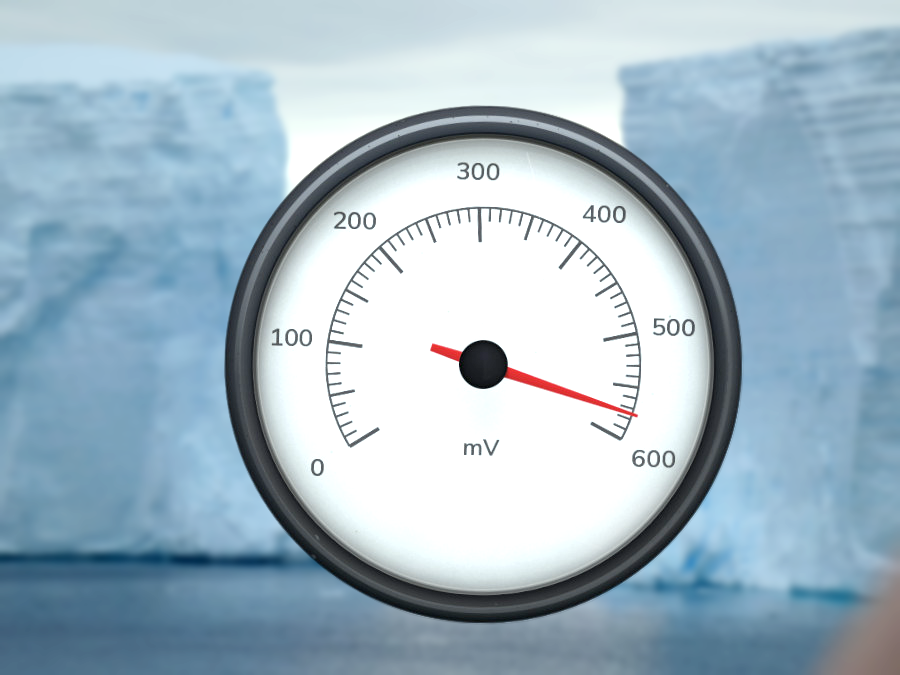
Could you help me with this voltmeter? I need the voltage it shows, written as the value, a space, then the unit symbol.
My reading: 575 mV
